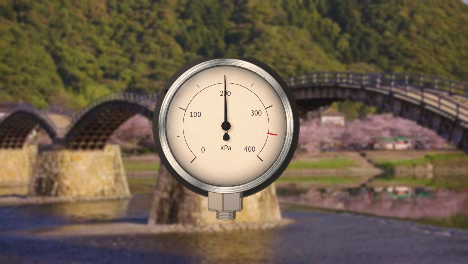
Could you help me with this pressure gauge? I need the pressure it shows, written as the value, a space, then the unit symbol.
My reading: 200 kPa
